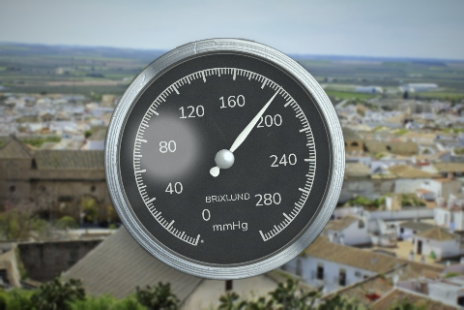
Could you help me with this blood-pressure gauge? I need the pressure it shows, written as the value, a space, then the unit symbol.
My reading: 190 mmHg
